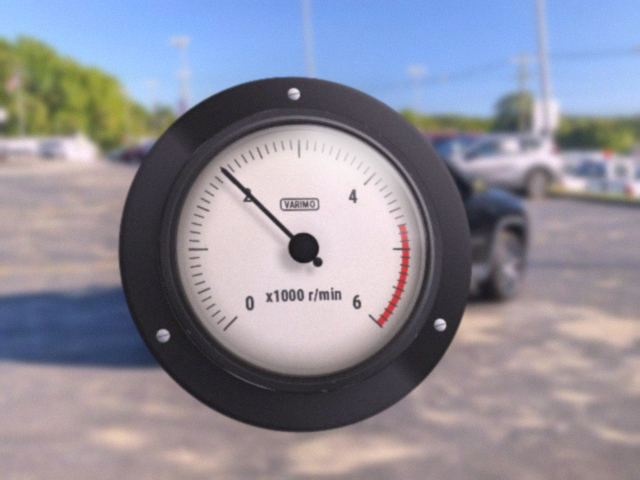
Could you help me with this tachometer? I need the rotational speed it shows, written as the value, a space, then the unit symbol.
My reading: 2000 rpm
